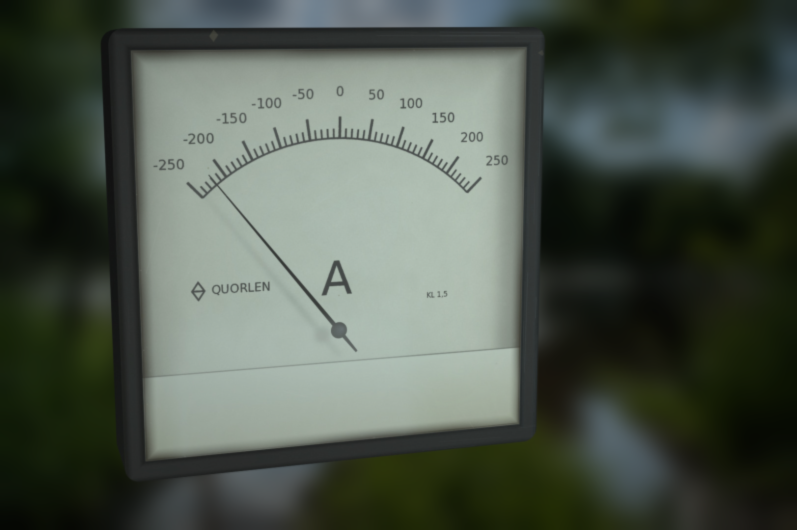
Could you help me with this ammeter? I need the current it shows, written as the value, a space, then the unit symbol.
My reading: -220 A
